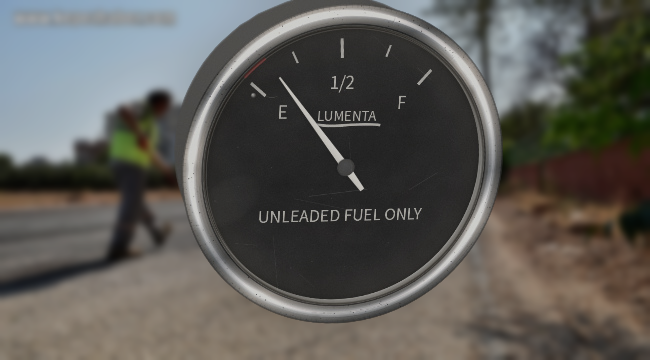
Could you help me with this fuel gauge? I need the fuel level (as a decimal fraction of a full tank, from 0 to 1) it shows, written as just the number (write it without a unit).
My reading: 0.125
